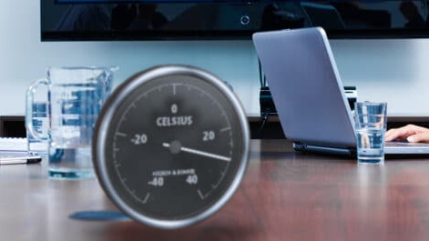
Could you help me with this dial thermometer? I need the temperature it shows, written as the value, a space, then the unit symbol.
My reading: 28 °C
